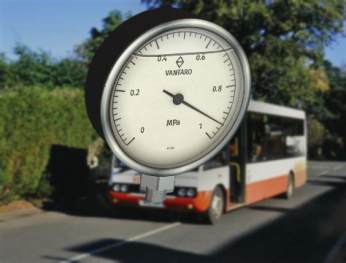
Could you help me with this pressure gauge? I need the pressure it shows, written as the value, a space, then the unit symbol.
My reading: 0.94 MPa
